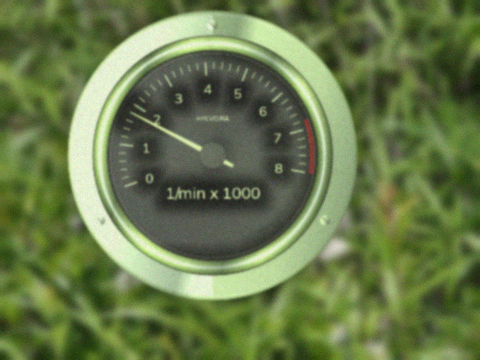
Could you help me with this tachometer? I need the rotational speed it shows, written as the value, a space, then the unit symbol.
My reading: 1800 rpm
